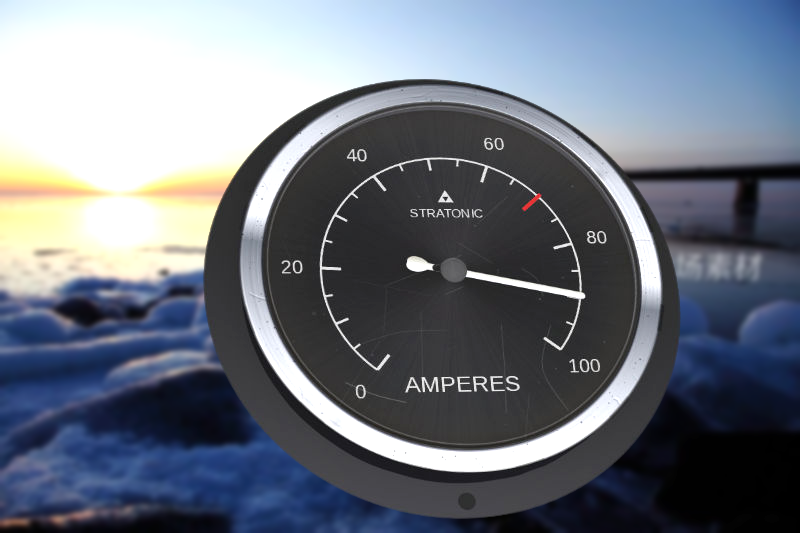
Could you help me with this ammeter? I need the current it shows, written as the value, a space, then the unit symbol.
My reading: 90 A
